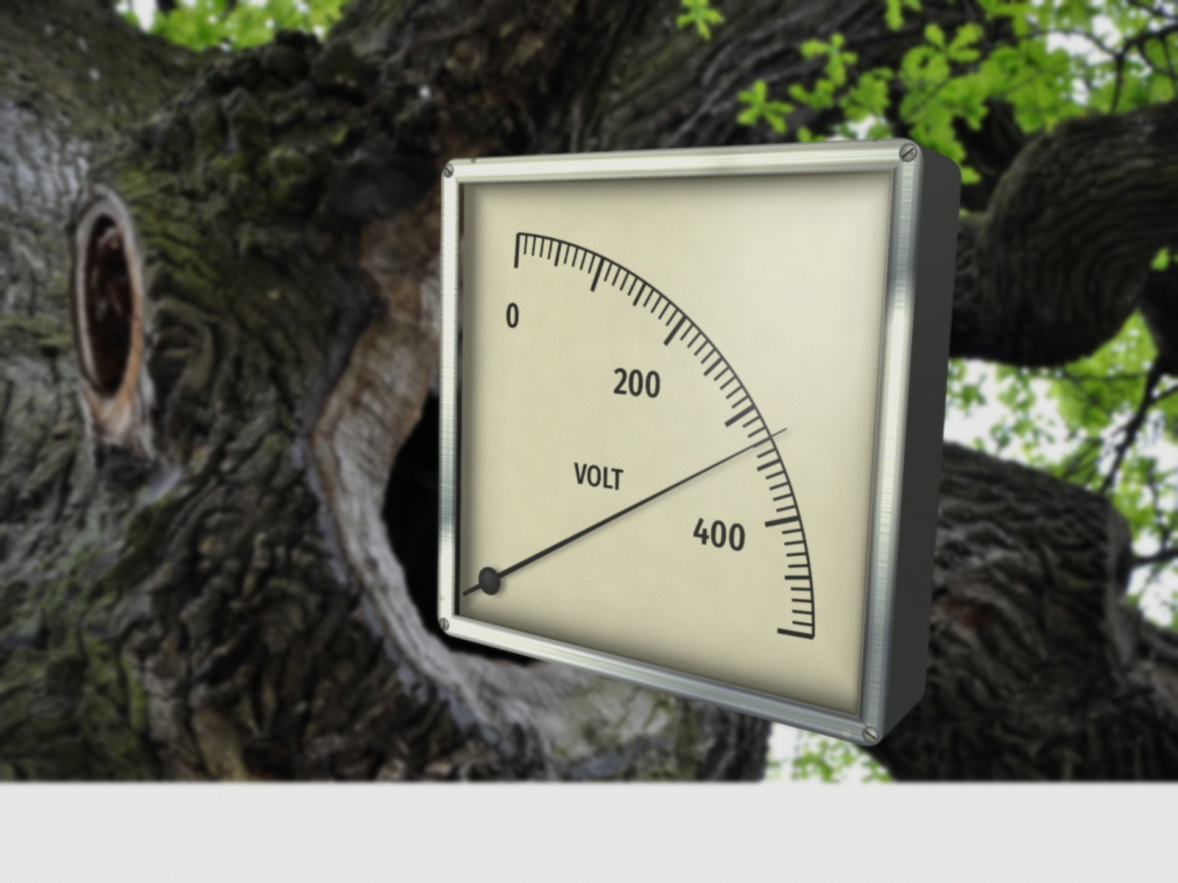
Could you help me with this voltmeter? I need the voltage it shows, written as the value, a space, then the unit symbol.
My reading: 330 V
